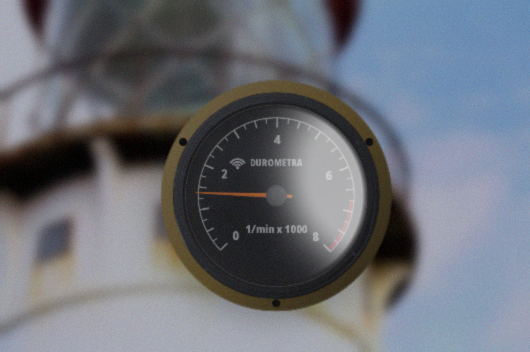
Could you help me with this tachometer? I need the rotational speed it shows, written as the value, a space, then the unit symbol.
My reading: 1375 rpm
